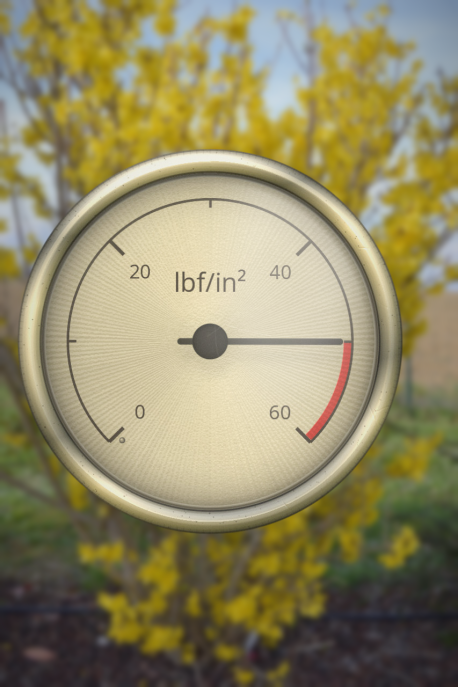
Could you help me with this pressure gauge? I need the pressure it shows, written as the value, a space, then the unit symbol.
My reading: 50 psi
